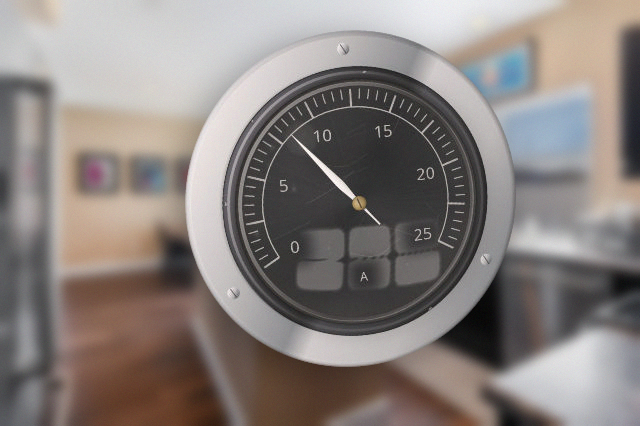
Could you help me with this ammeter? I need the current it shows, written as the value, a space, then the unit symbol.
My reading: 8.25 A
